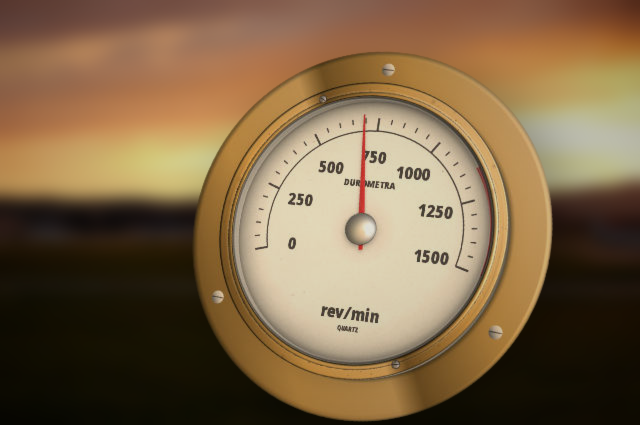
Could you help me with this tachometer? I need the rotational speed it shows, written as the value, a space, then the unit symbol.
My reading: 700 rpm
